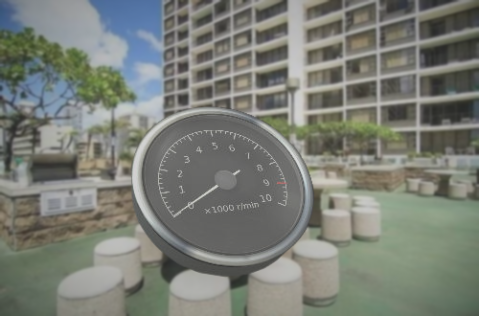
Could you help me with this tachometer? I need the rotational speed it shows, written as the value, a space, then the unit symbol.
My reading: 0 rpm
